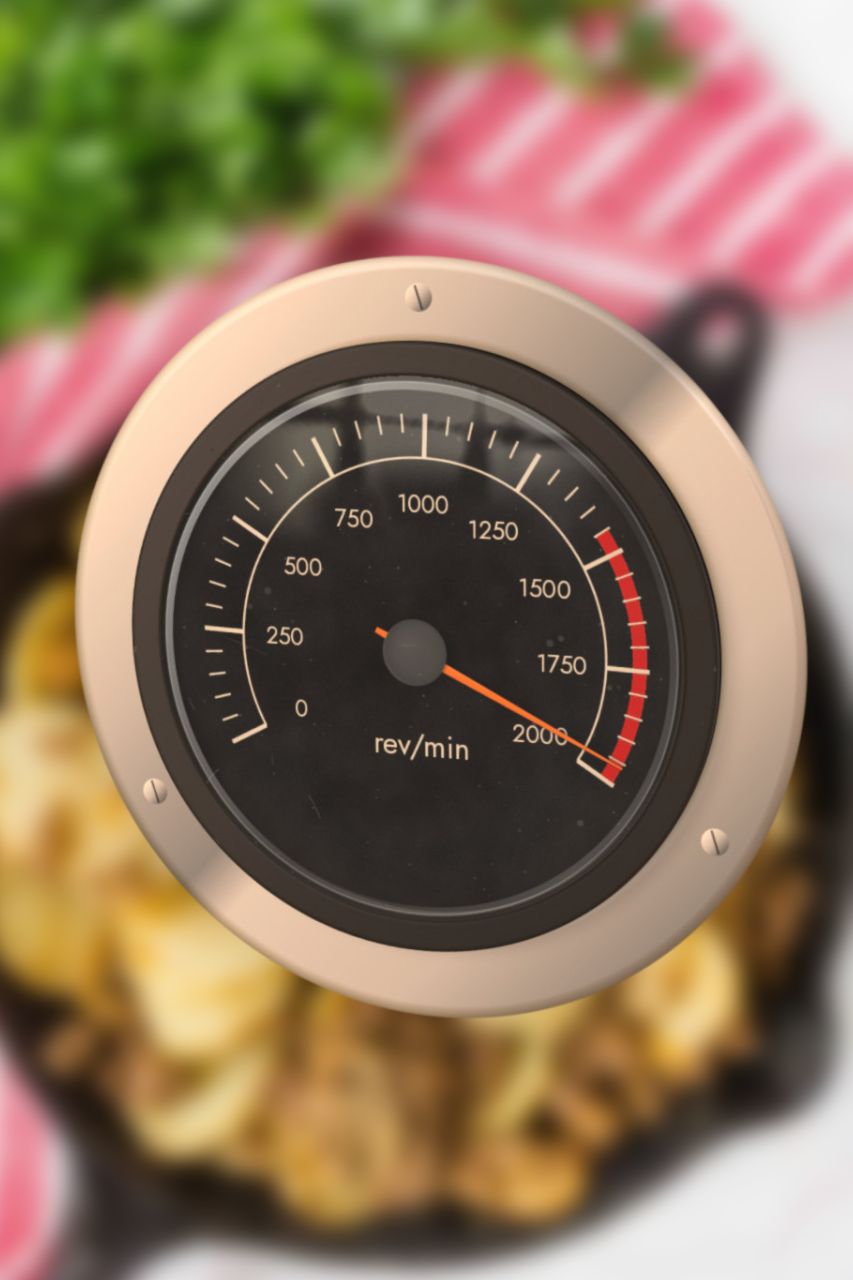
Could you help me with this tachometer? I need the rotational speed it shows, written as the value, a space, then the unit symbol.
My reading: 1950 rpm
